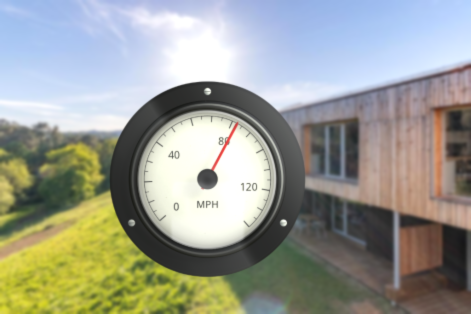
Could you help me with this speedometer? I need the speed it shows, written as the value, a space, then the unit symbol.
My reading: 82.5 mph
